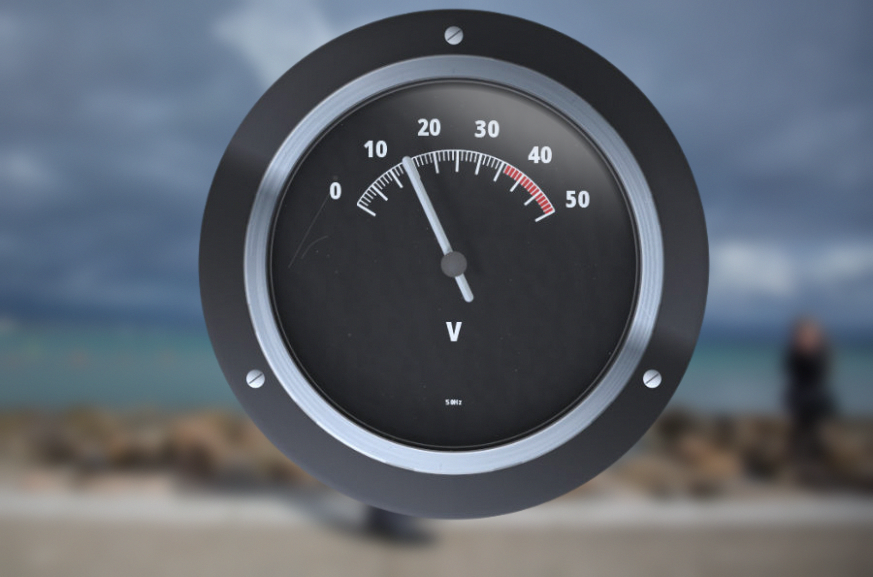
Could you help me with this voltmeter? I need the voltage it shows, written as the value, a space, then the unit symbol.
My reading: 14 V
